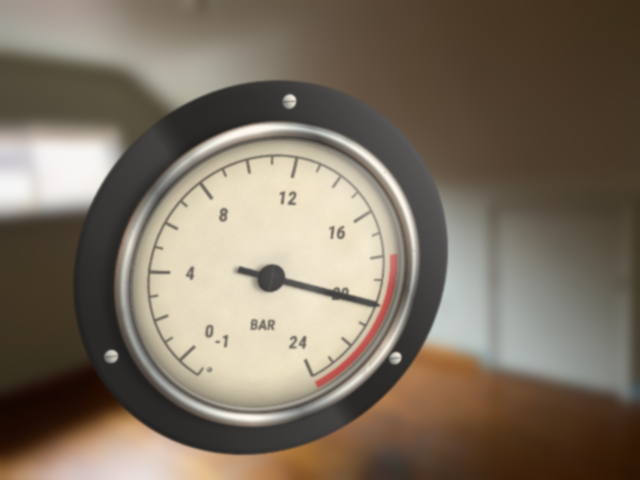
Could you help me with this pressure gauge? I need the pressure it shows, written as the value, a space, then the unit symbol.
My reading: 20 bar
